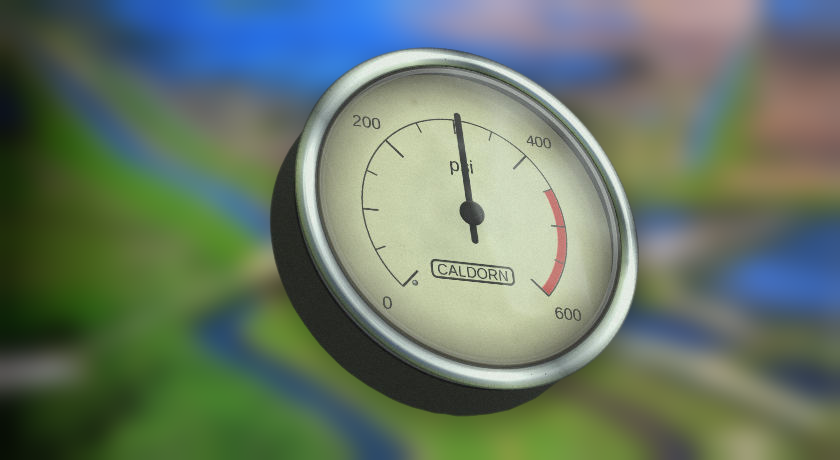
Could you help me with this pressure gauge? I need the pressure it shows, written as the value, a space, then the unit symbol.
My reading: 300 psi
